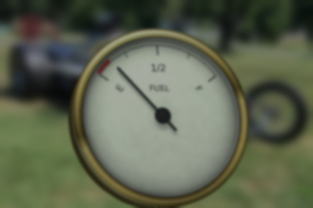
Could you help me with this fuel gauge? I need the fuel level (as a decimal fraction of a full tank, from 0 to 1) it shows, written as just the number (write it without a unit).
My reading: 0.125
